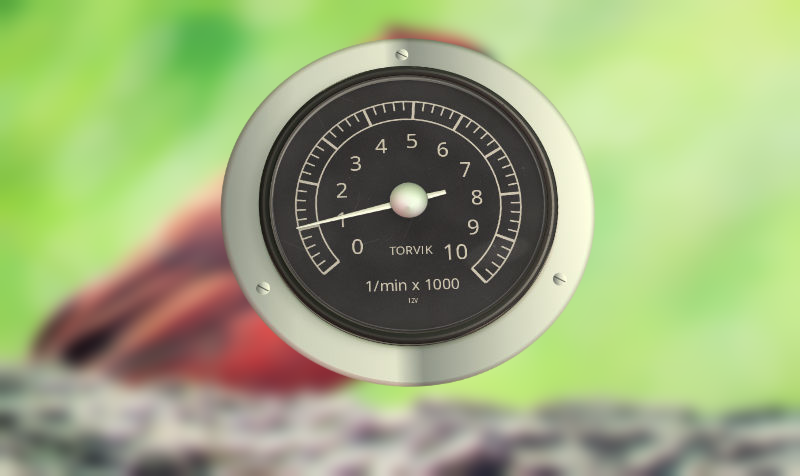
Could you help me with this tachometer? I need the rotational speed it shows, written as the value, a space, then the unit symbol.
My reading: 1000 rpm
